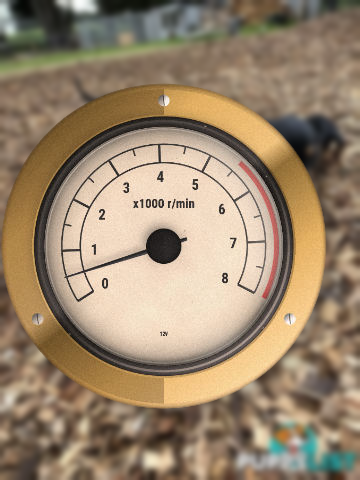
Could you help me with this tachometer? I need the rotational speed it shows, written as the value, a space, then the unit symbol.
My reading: 500 rpm
